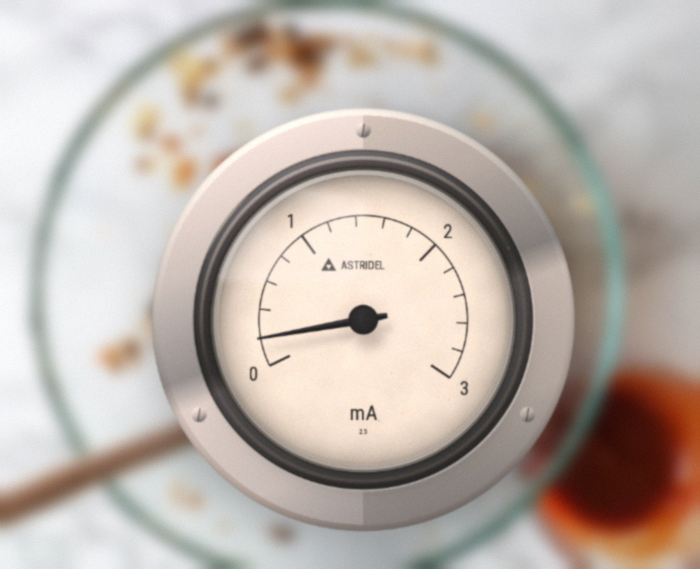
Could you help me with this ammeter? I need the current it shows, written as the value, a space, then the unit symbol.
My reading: 0.2 mA
